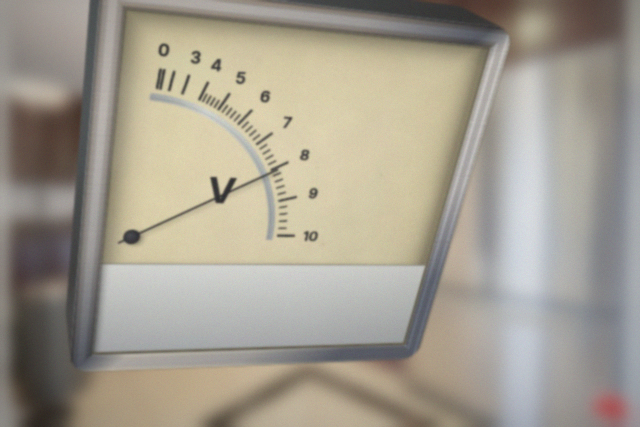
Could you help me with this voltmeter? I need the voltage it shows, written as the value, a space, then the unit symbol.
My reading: 8 V
